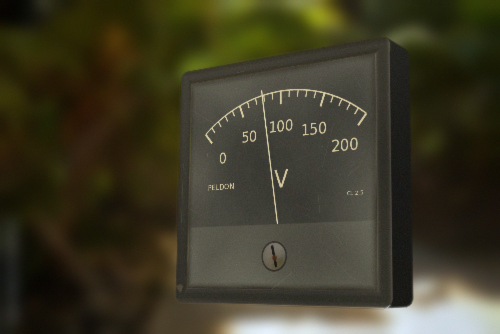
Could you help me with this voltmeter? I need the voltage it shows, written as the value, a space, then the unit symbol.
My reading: 80 V
